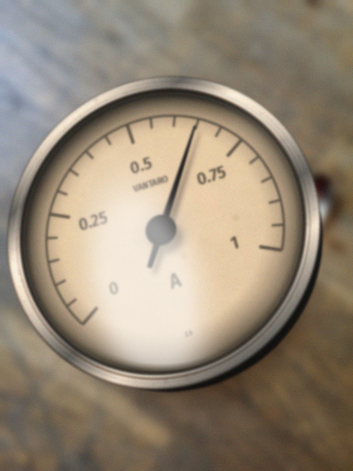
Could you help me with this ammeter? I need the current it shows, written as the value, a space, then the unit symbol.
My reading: 0.65 A
